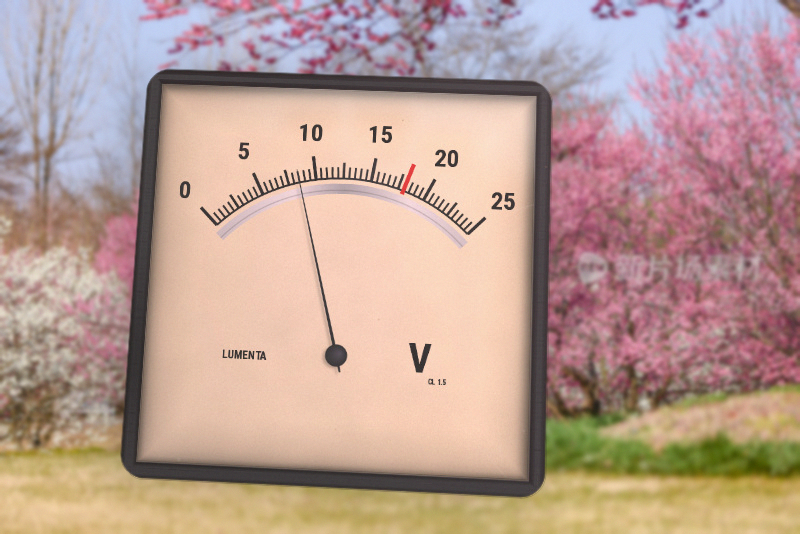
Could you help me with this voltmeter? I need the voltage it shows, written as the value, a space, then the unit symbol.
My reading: 8.5 V
